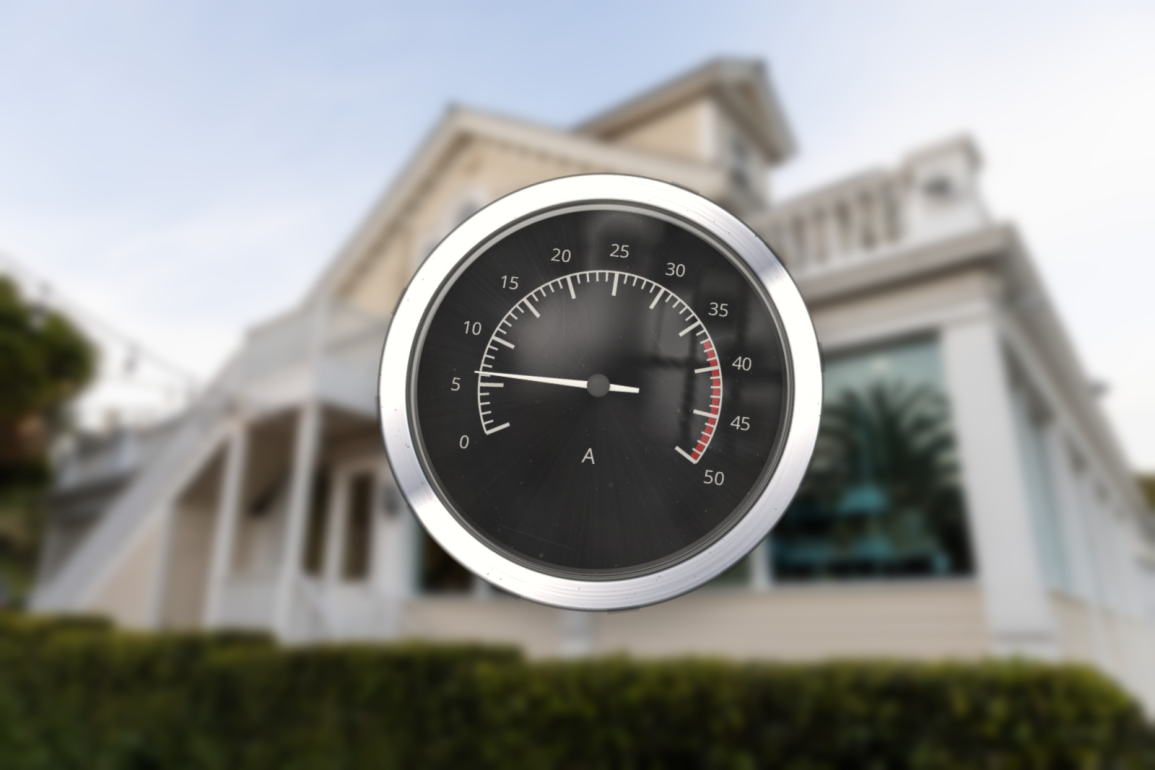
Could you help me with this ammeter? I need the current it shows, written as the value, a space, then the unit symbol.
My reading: 6 A
